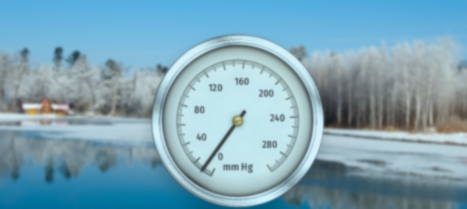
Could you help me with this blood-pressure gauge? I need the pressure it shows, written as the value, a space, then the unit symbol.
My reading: 10 mmHg
